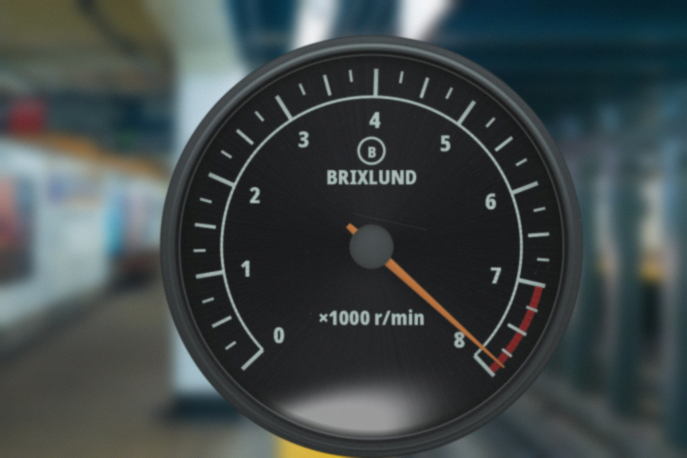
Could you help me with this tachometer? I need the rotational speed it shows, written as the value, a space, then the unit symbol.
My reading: 7875 rpm
